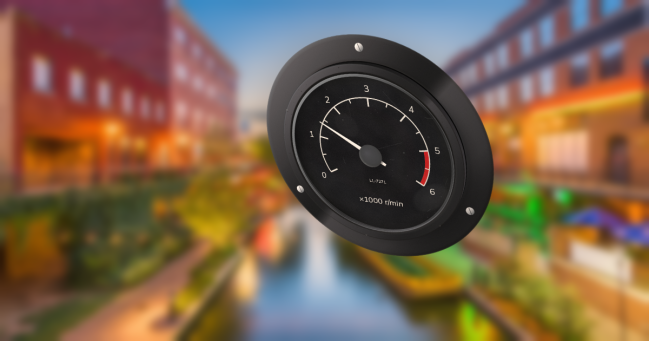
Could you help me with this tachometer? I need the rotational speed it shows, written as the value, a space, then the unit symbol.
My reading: 1500 rpm
